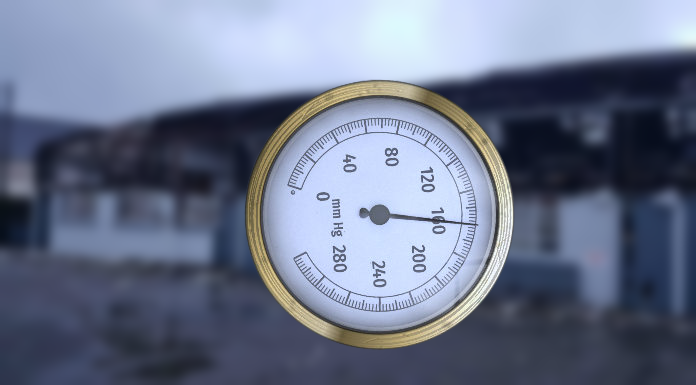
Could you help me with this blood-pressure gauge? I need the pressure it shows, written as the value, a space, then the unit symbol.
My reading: 160 mmHg
